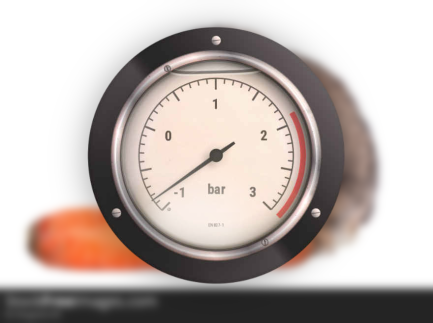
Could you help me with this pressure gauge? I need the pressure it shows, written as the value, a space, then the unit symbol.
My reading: -0.85 bar
